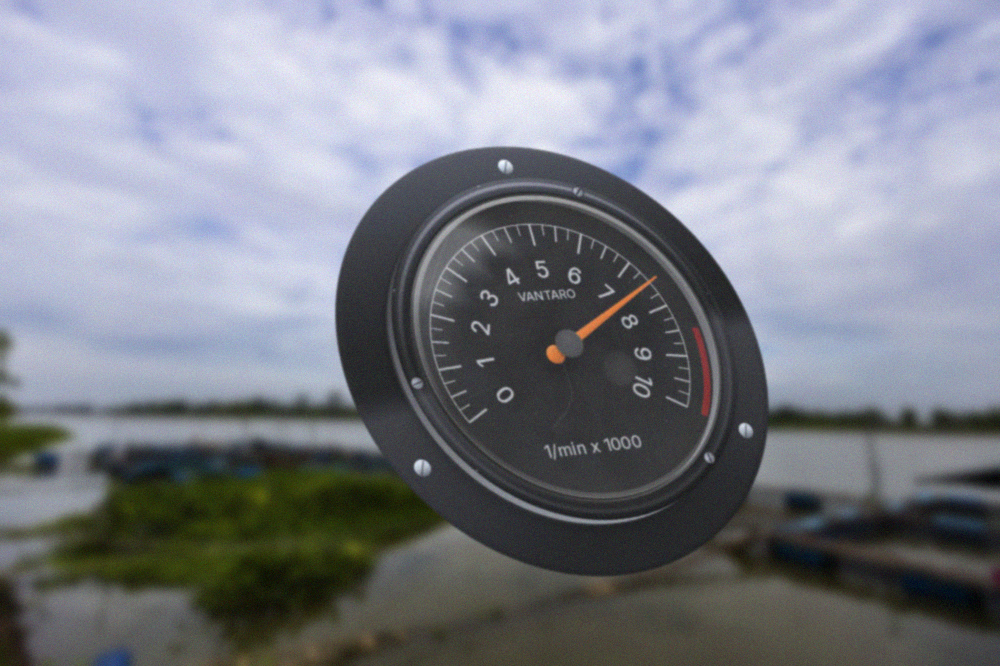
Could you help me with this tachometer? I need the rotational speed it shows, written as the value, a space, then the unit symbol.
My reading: 7500 rpm
